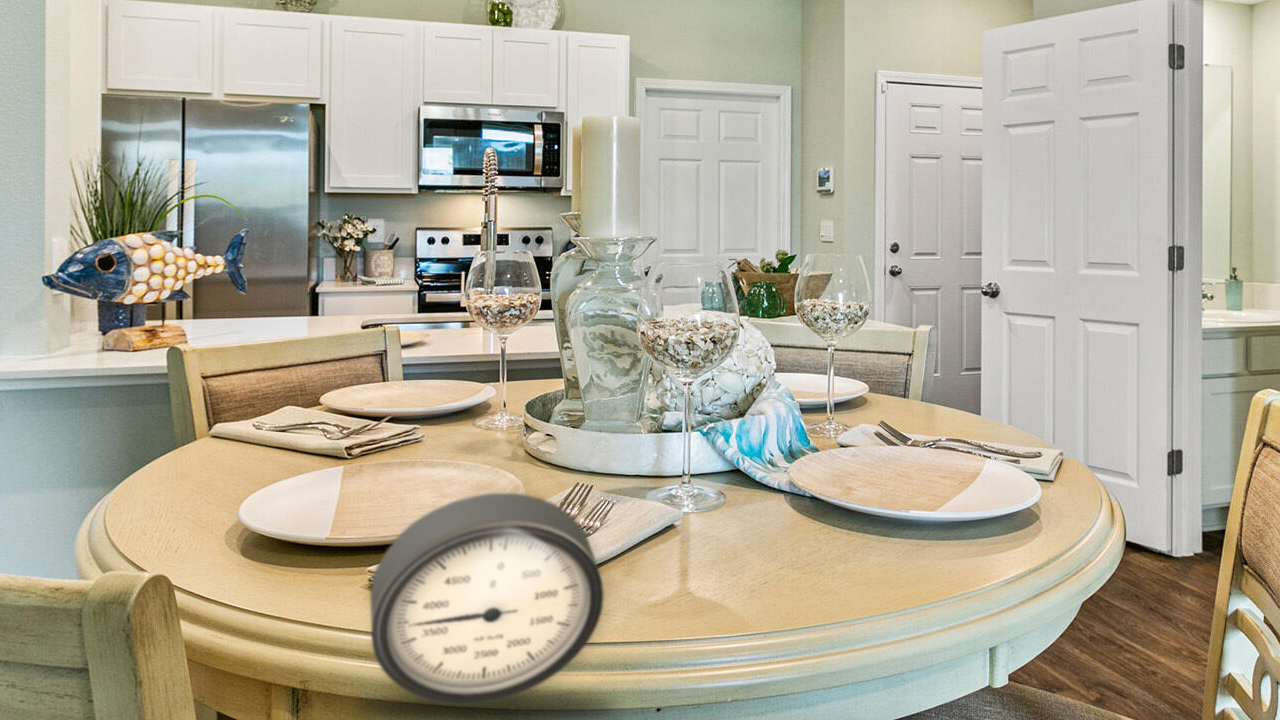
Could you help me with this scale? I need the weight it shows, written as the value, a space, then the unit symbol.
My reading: 3750 g
